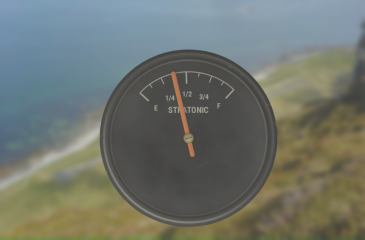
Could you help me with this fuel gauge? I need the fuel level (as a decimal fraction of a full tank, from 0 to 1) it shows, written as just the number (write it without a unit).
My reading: 0.375
